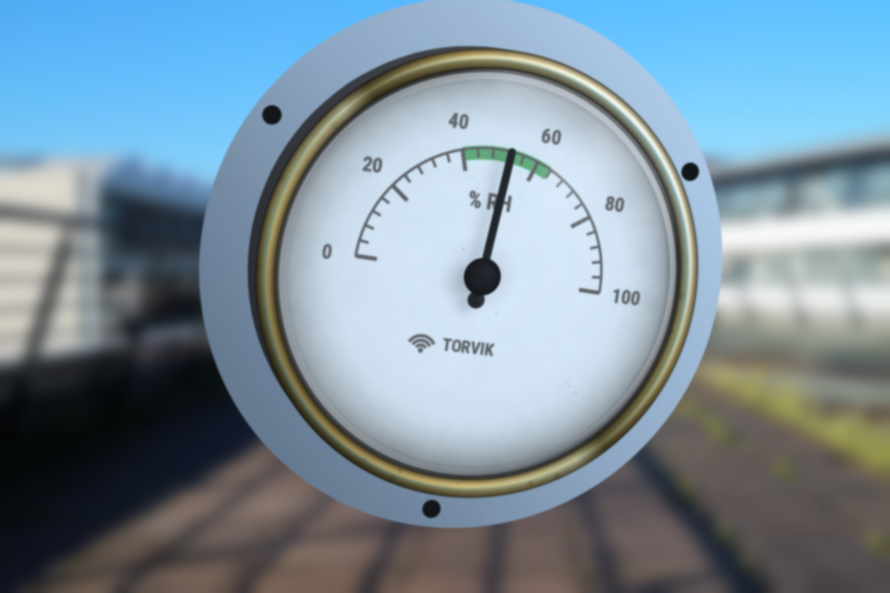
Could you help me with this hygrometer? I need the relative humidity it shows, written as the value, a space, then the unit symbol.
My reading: 52 %
